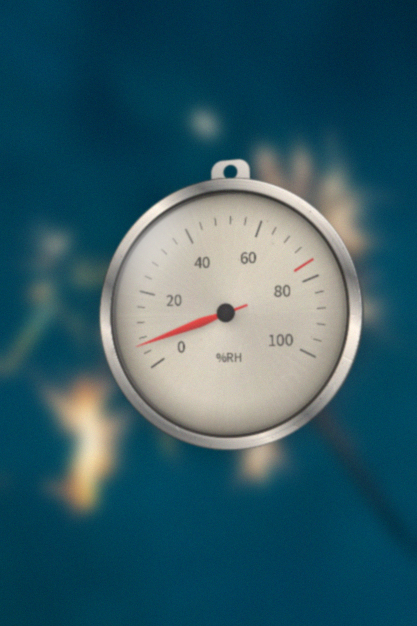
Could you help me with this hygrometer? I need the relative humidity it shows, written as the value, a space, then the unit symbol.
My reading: 6 %
